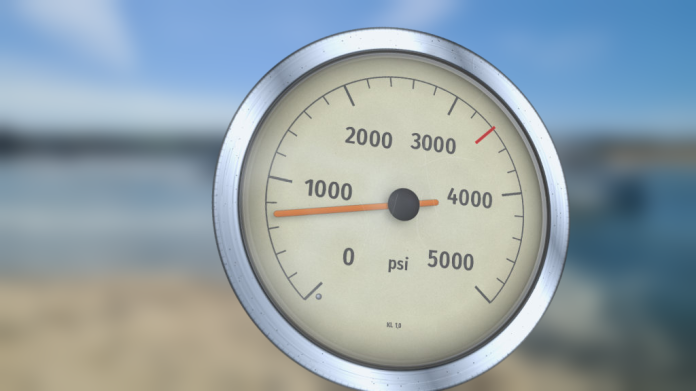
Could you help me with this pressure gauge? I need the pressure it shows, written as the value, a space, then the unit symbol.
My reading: 700 psi
